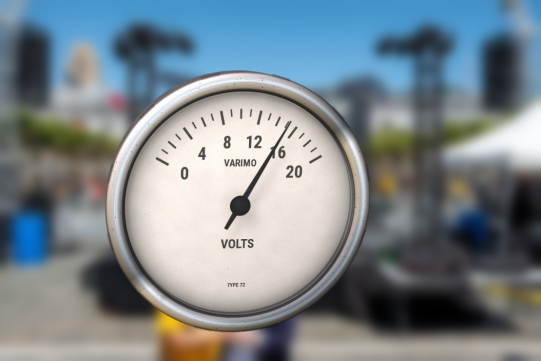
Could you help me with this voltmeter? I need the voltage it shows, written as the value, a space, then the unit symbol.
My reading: 15 V
